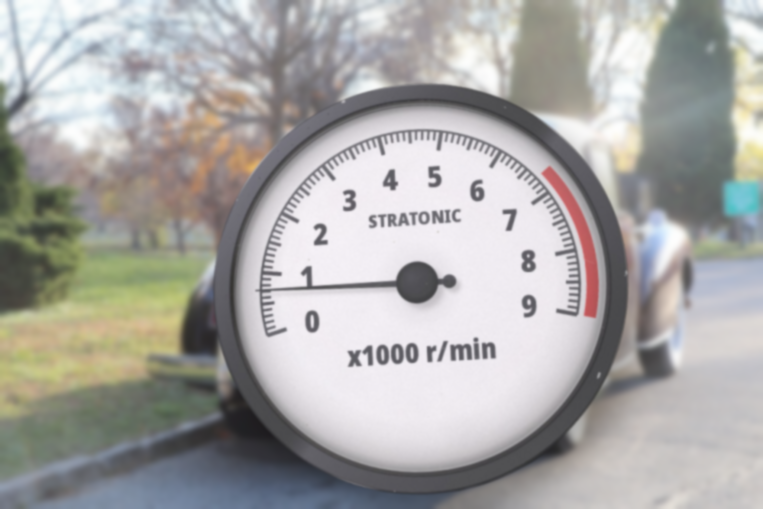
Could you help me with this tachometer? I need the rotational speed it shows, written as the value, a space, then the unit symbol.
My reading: 700 rpm
